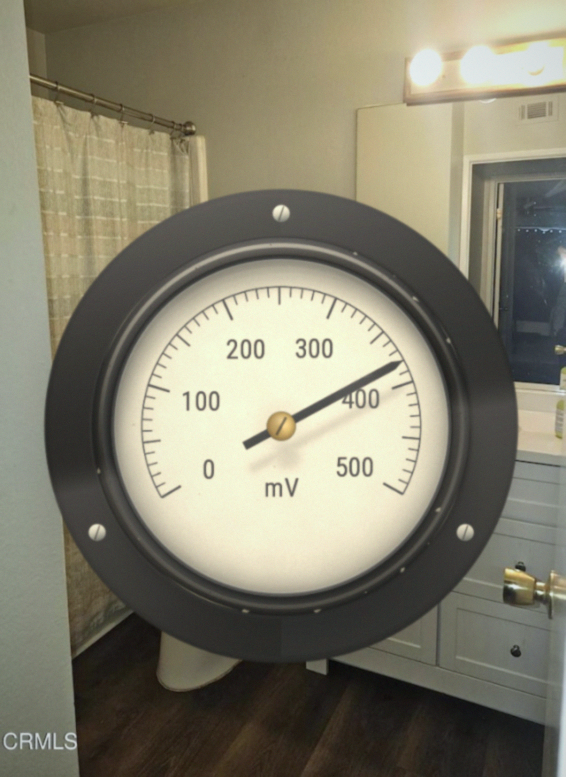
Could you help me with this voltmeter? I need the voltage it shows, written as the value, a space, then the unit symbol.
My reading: 380 mV
